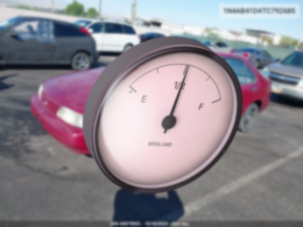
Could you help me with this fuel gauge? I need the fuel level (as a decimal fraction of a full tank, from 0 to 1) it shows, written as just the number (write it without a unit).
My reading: 0.5
